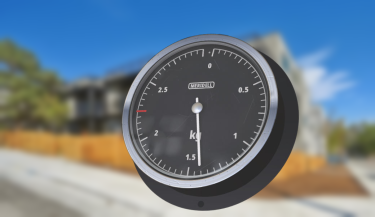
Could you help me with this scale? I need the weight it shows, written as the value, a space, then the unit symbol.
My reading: 1.4 kg
